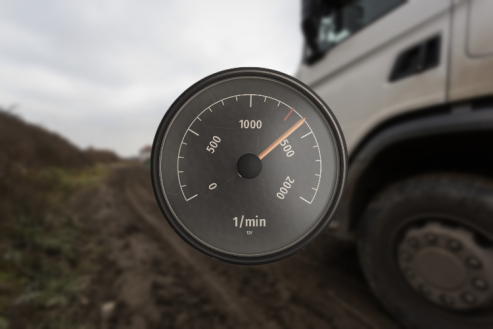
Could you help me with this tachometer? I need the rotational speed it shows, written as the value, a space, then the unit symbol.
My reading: 1400 rpm
